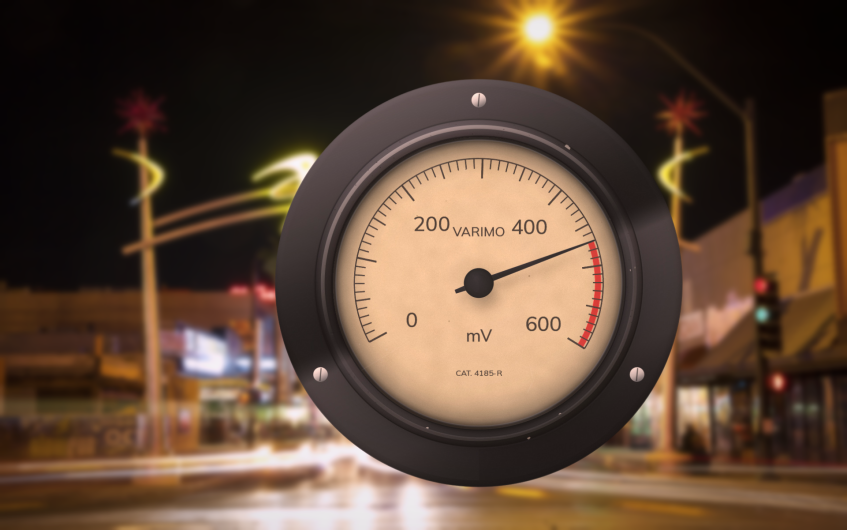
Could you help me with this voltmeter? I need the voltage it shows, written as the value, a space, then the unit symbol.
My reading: 470 mV
